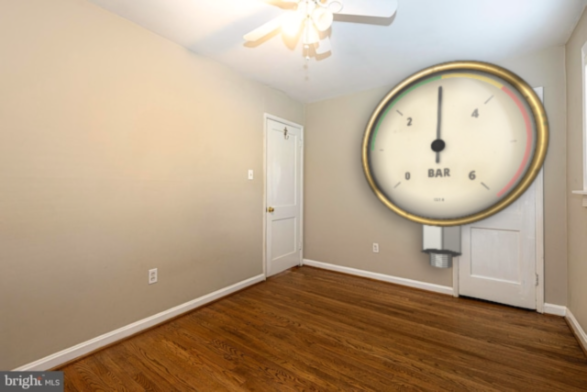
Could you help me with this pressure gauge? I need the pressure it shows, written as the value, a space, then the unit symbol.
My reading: 3 bar
